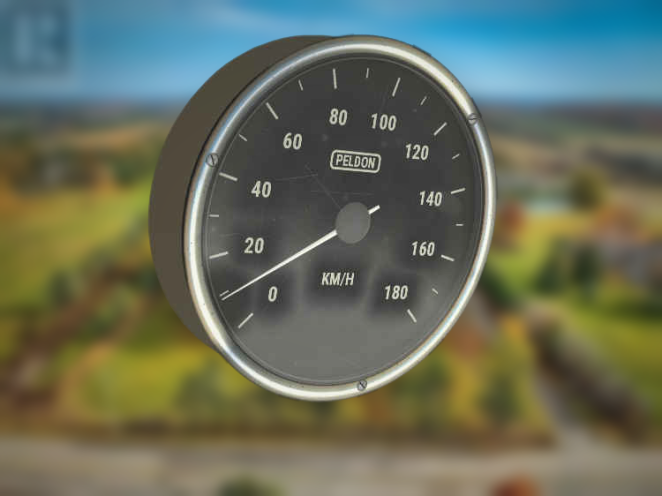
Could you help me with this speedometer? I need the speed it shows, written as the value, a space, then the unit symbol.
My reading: 10 km/h
